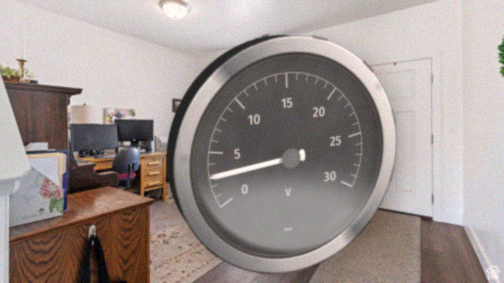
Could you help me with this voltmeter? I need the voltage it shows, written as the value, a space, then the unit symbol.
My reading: 3 V
